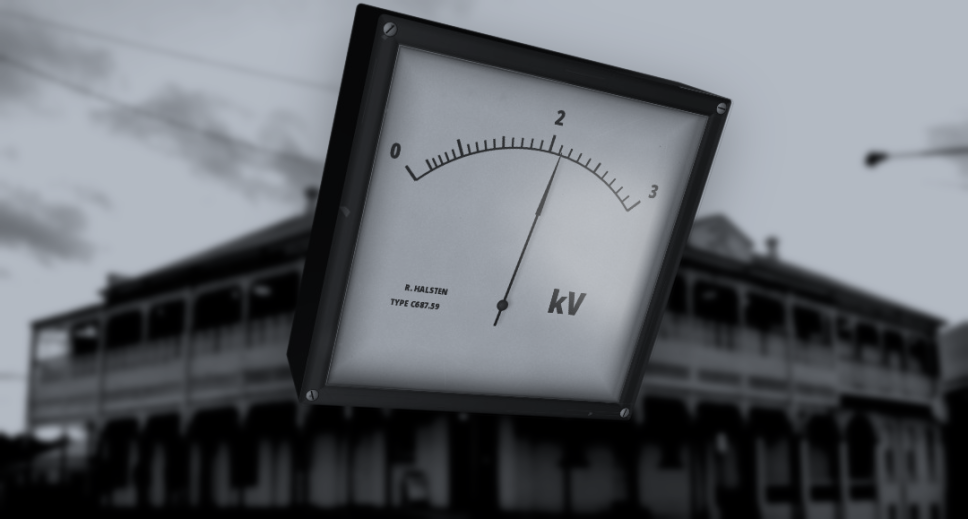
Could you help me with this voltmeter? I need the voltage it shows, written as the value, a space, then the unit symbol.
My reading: 2.1 kV
